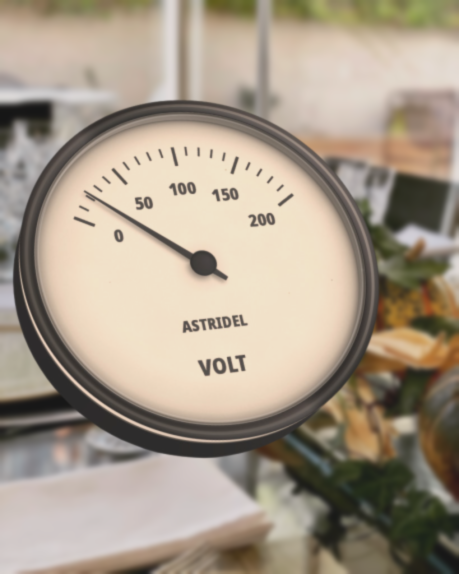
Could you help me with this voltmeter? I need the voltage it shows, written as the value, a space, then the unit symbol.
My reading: 20 V
